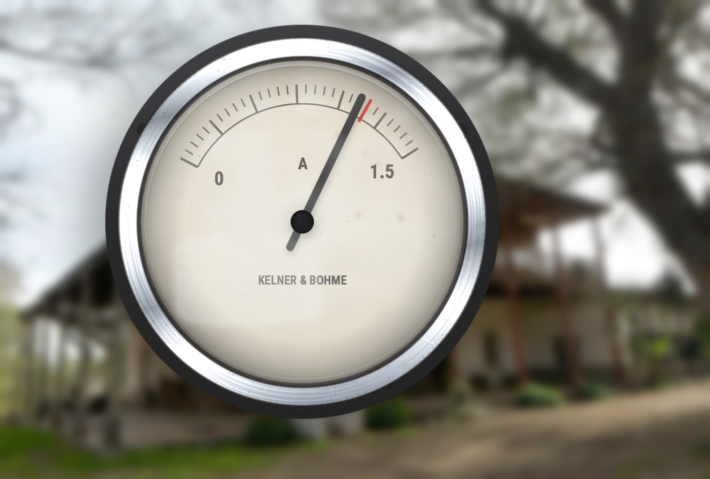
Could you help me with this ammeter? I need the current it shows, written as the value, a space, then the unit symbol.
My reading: 1.1 A
